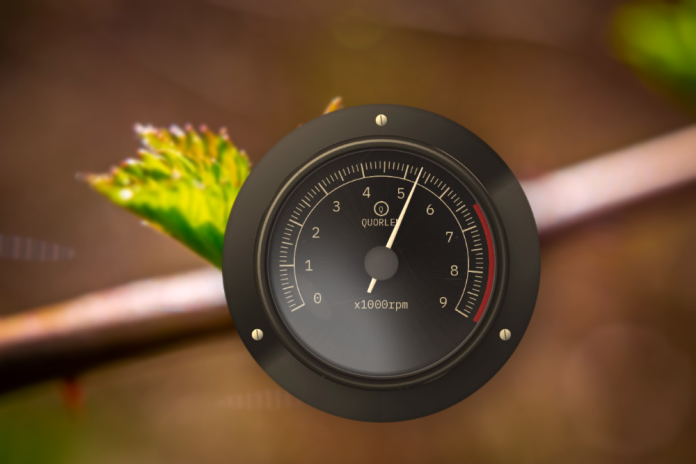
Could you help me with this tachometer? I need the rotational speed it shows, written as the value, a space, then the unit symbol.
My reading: 5300 rpm
